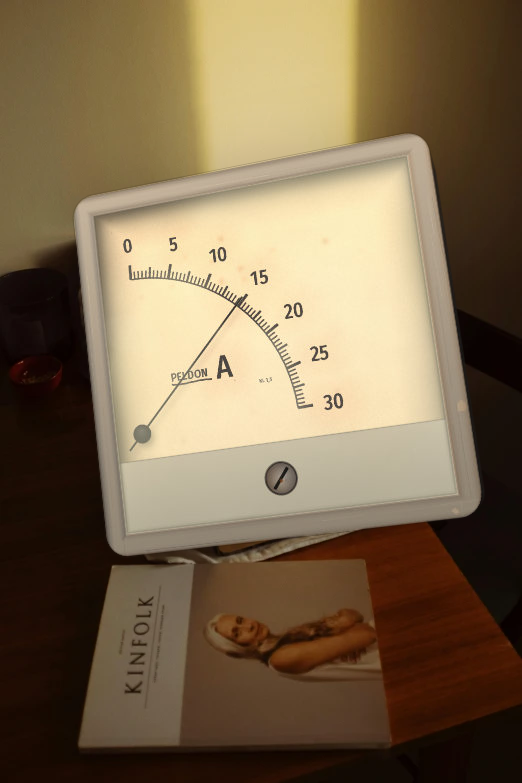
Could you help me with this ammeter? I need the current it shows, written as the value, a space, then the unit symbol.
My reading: 15 A
